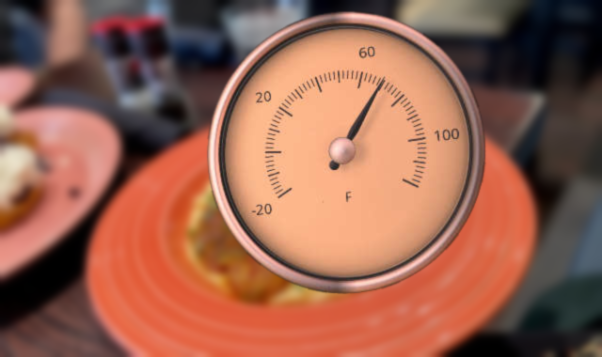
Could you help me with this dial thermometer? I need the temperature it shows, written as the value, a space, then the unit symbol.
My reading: 70 °F
